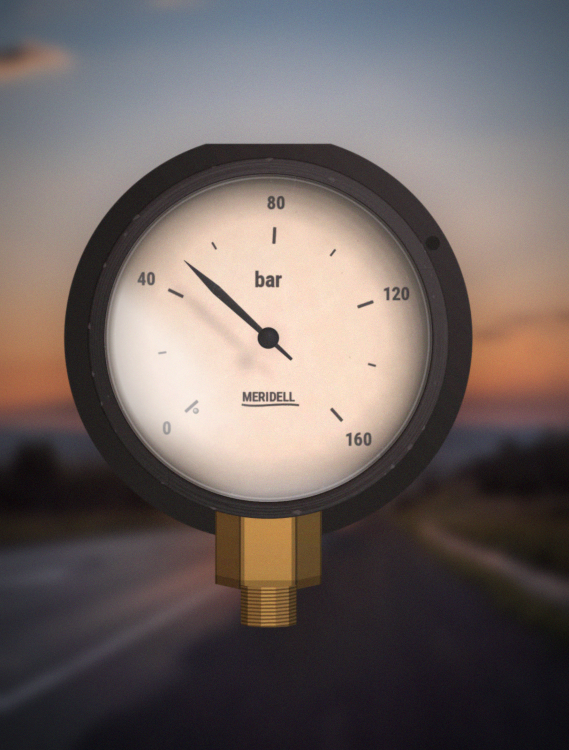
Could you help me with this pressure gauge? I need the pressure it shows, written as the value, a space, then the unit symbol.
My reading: 50 bar
